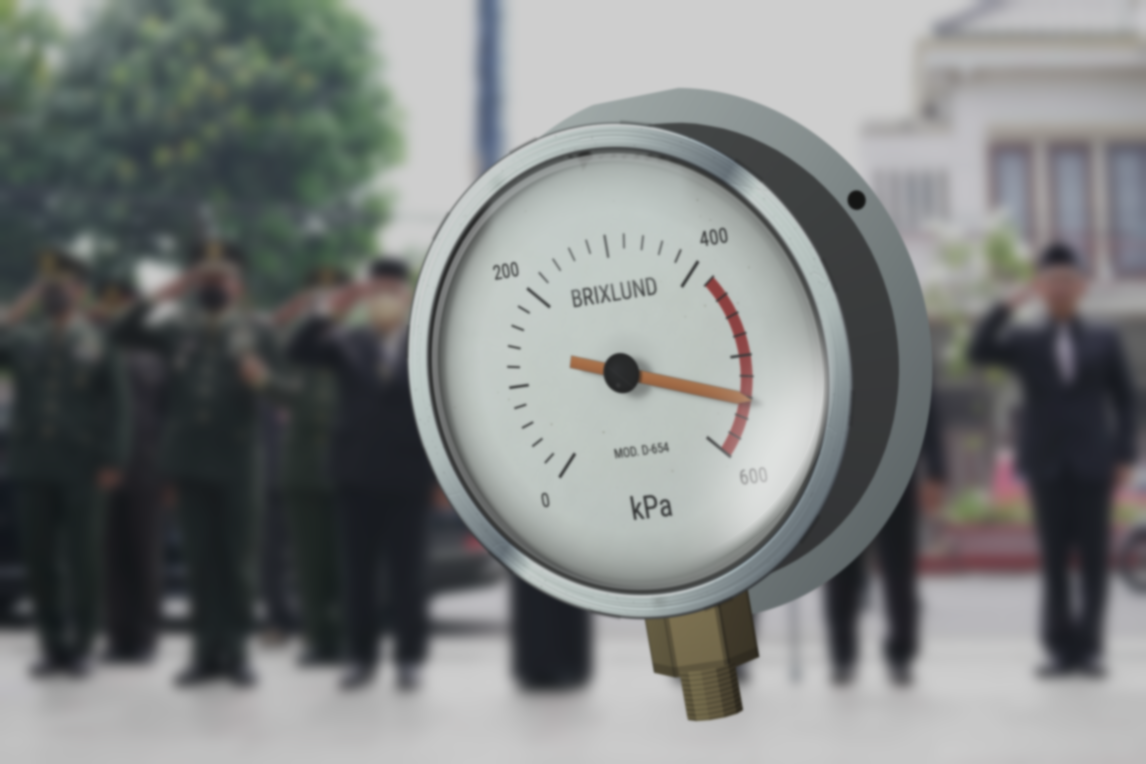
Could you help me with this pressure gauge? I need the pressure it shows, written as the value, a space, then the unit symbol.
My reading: 540 kPa
